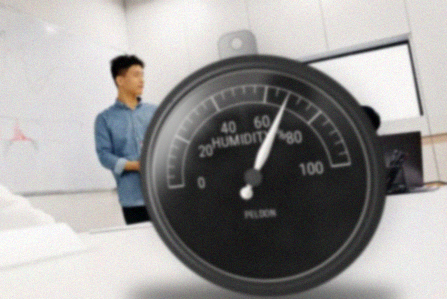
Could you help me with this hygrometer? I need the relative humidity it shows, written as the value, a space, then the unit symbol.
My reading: 68 %
